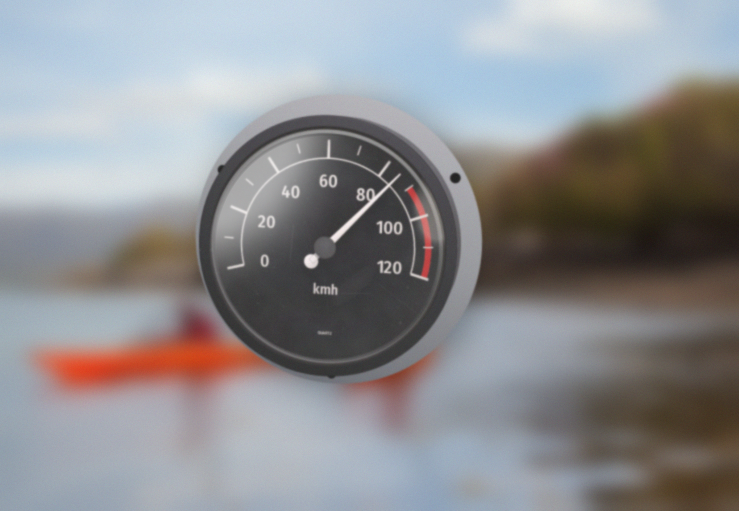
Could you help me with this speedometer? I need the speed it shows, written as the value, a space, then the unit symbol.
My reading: 85 km/h
